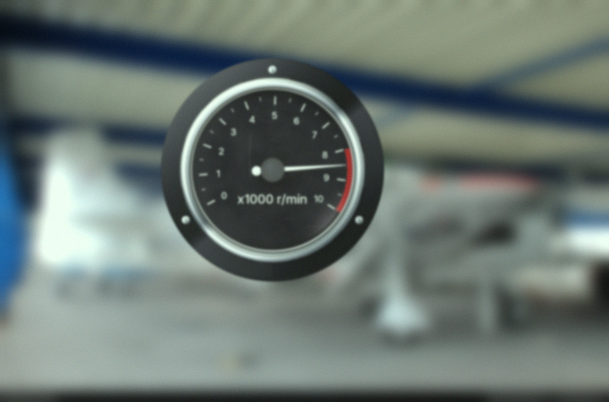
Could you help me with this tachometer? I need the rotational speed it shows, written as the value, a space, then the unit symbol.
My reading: 8500 rpm
